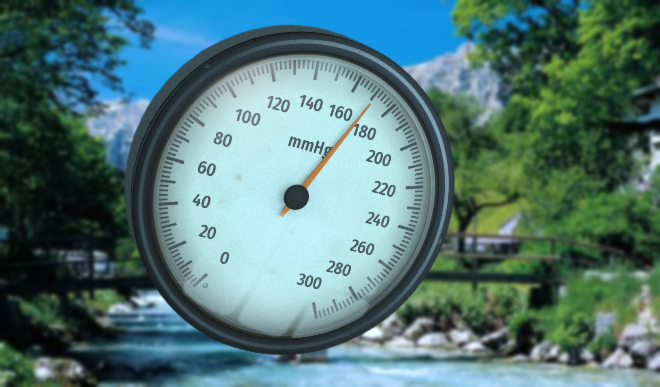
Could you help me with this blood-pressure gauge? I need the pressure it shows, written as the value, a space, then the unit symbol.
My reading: 170 mmHg
